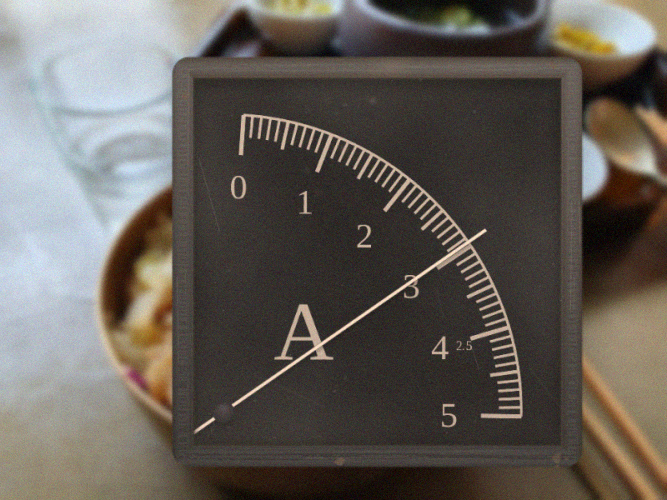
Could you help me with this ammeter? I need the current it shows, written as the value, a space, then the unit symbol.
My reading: 2.95 A
